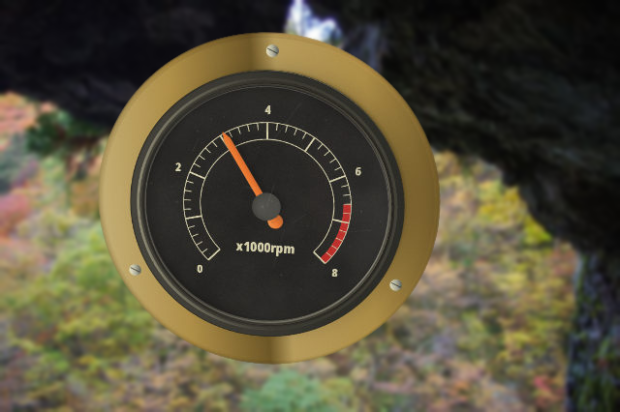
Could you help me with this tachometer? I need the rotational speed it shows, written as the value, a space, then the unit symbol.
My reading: 3100 rpm
